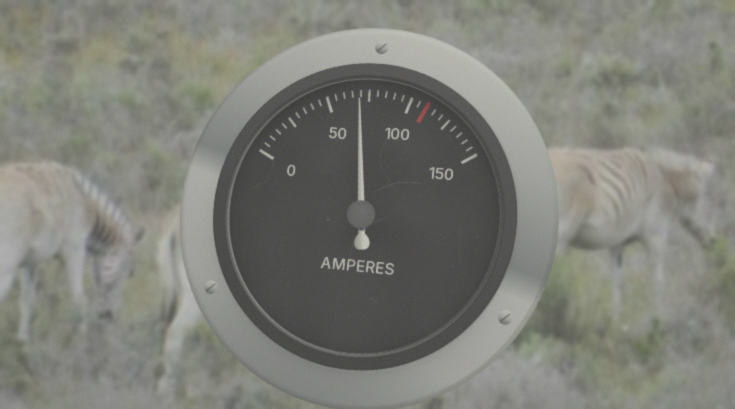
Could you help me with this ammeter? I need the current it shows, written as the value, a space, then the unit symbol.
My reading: 70 A
